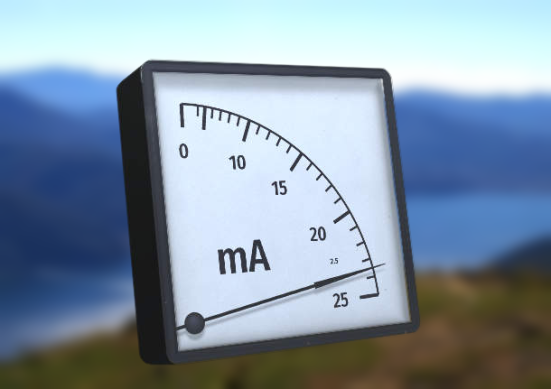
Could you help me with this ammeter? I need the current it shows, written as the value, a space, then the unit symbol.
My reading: 23.5 mA
